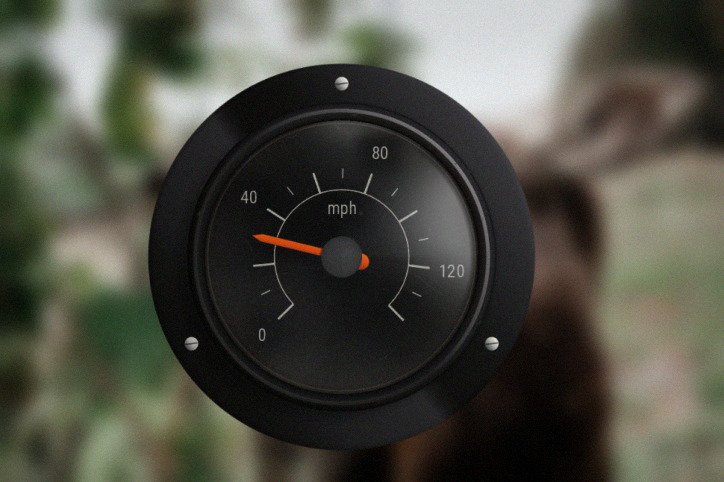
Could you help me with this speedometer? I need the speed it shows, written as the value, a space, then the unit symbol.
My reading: 30 mph
